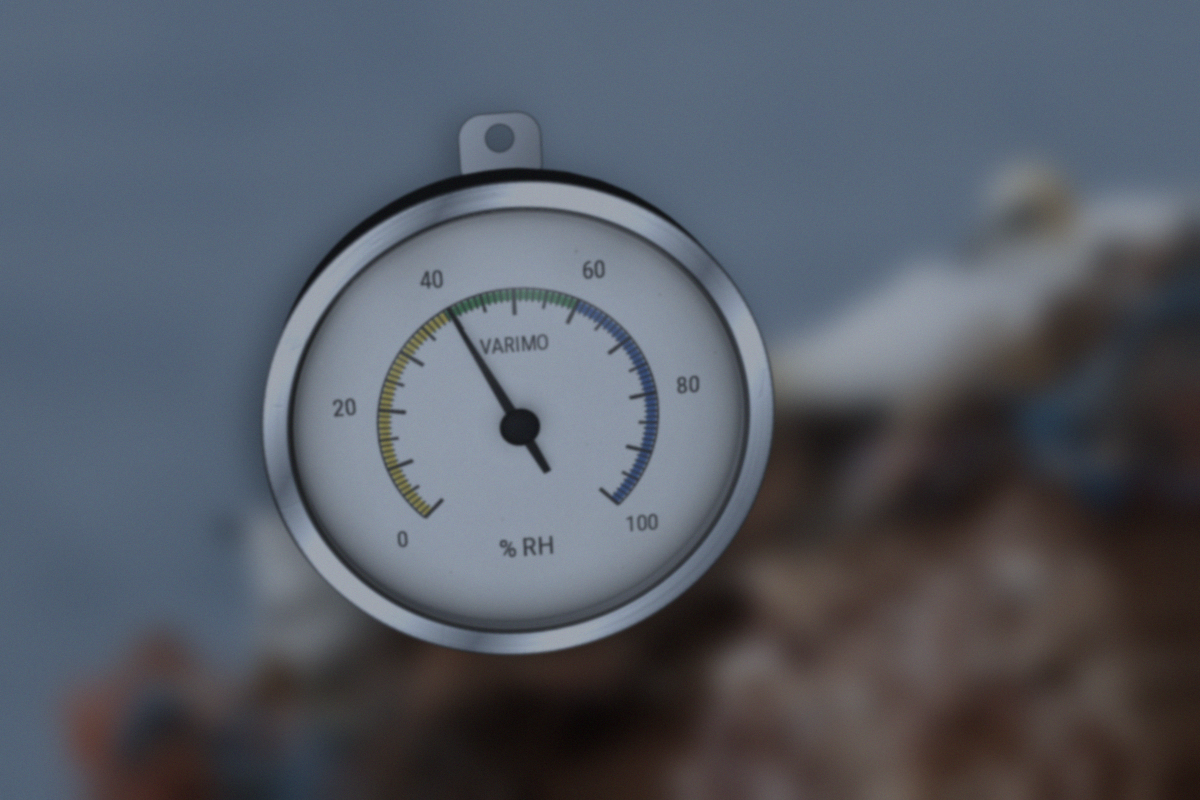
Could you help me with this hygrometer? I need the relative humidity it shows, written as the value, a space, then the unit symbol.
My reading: 40 %
